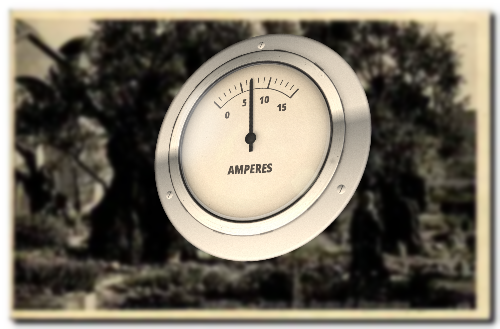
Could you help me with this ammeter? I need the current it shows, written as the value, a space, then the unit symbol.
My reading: 7 A
